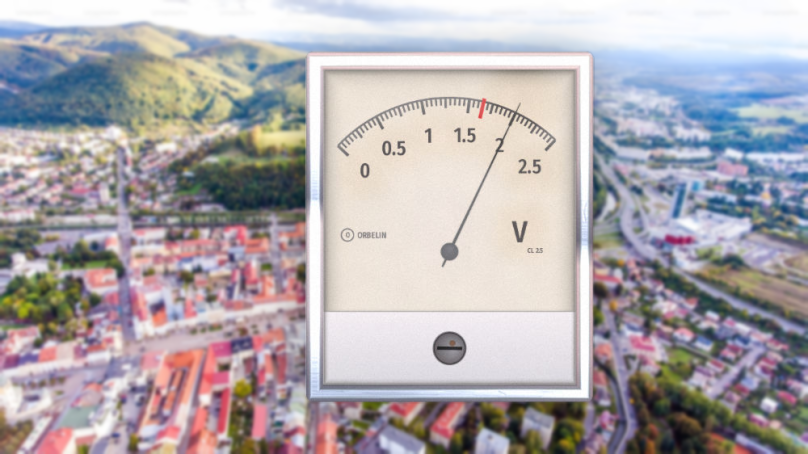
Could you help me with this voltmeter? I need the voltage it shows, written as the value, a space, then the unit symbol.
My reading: 2 V
